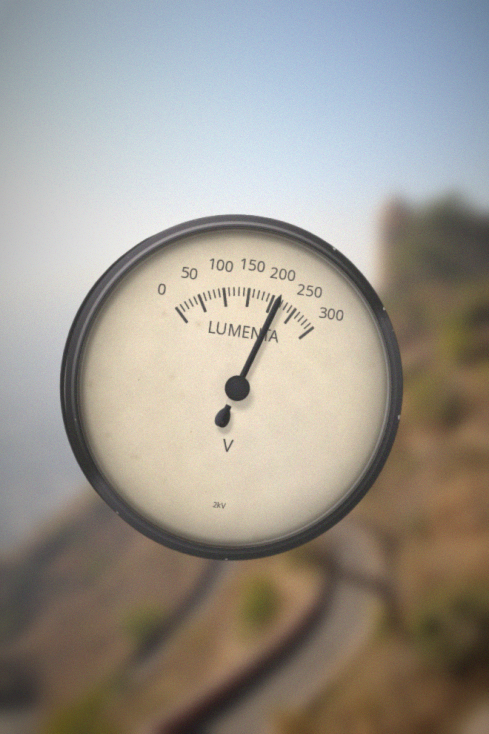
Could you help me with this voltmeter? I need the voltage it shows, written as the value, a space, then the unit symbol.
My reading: 210 V
